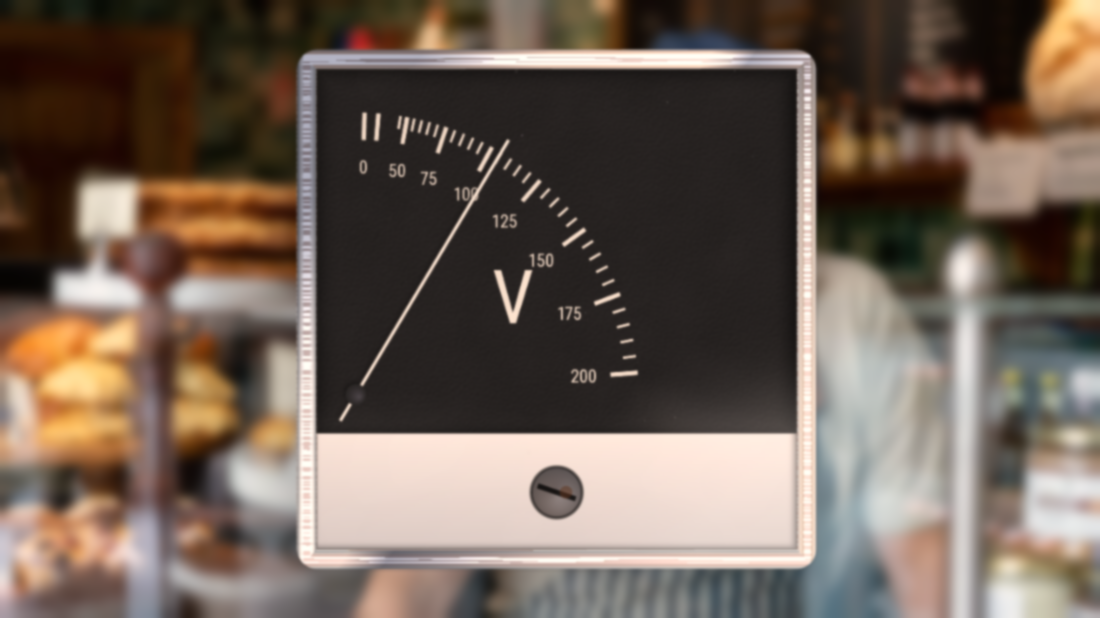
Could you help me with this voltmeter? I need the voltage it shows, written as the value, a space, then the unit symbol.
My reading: 105 V
